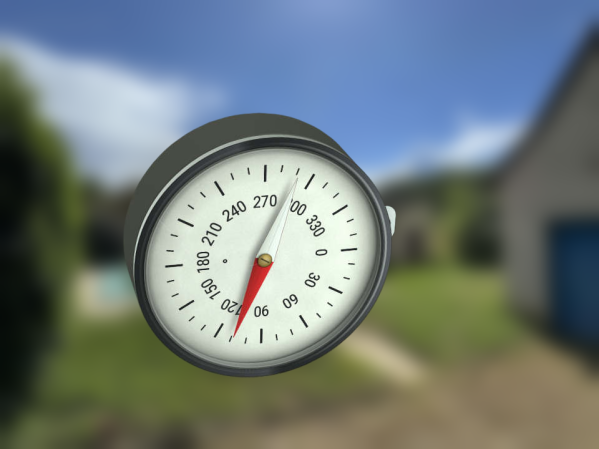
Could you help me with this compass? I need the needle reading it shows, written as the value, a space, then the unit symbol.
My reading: 110 °
